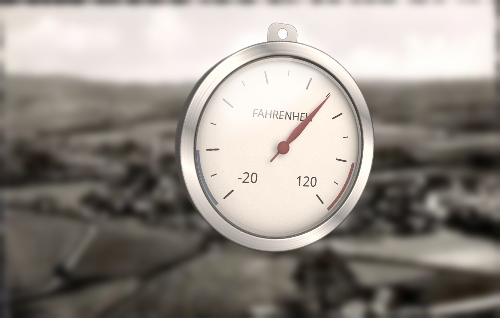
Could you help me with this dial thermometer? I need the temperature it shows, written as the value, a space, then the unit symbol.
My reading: 70 °F
